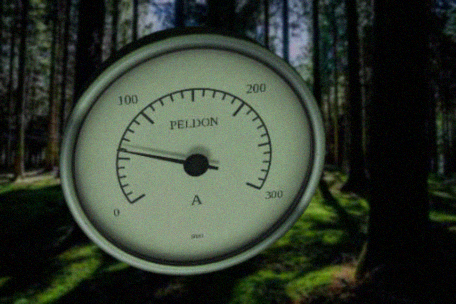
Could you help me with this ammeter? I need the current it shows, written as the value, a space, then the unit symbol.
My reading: 60 A
